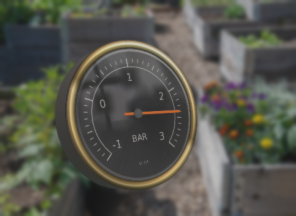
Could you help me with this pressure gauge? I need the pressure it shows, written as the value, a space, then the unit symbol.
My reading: 2.4 bar
